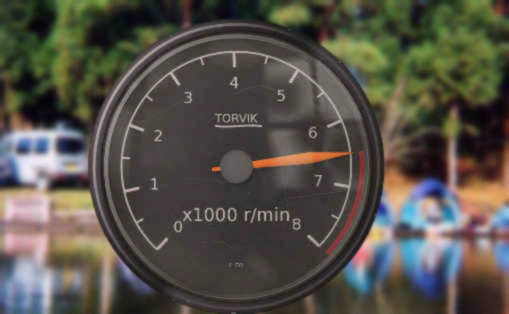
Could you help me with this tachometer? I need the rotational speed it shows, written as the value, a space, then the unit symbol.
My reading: 6500 rpm
